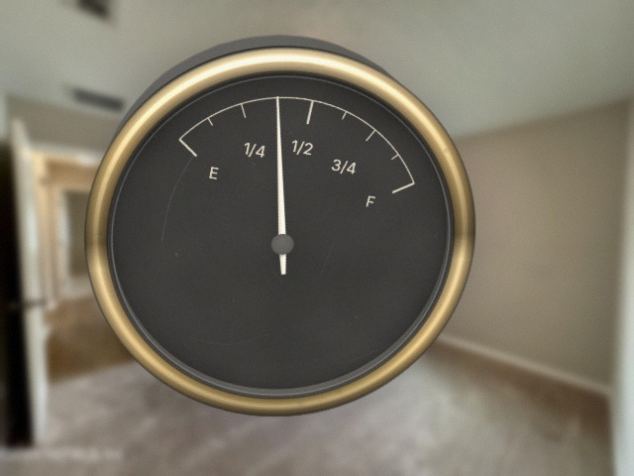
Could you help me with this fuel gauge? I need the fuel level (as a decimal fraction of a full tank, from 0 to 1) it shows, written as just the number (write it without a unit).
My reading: 0.375
